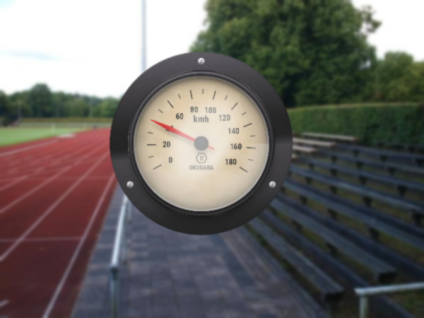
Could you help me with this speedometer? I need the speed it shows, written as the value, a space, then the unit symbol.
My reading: 40 km/h
